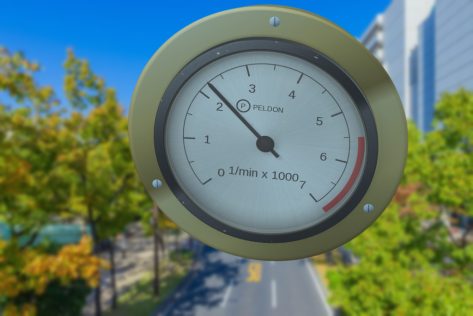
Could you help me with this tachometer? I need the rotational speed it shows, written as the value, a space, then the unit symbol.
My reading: 2250 rpm
